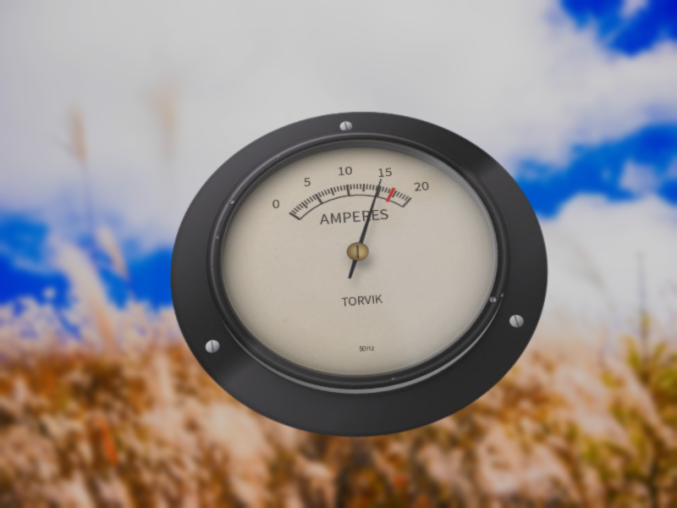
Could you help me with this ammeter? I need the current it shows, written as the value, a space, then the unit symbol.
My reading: 15 A
